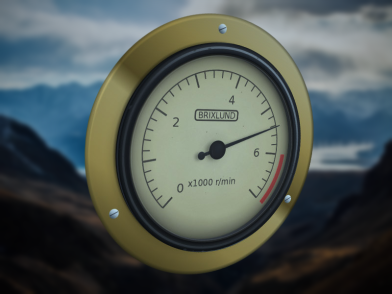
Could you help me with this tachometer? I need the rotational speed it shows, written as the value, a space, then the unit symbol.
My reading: 5400 rpm
